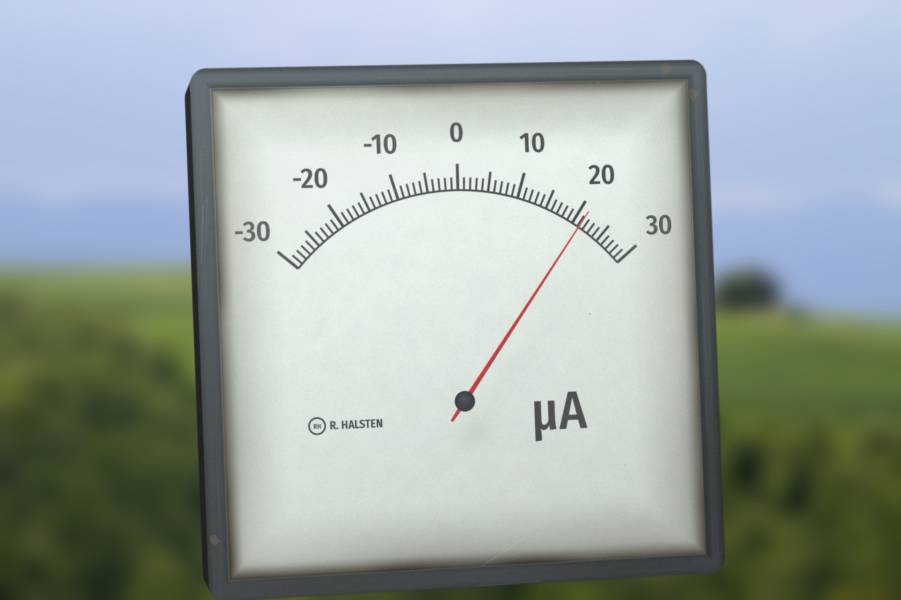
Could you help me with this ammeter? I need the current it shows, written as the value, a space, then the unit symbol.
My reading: 21 µA
